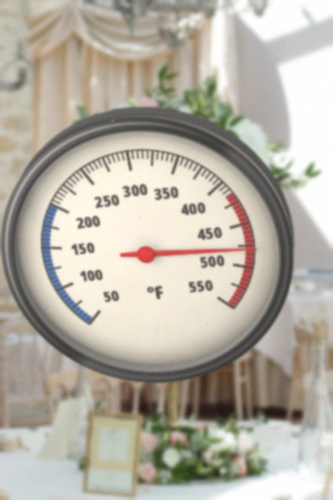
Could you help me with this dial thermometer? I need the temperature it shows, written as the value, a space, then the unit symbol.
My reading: 475 °F
